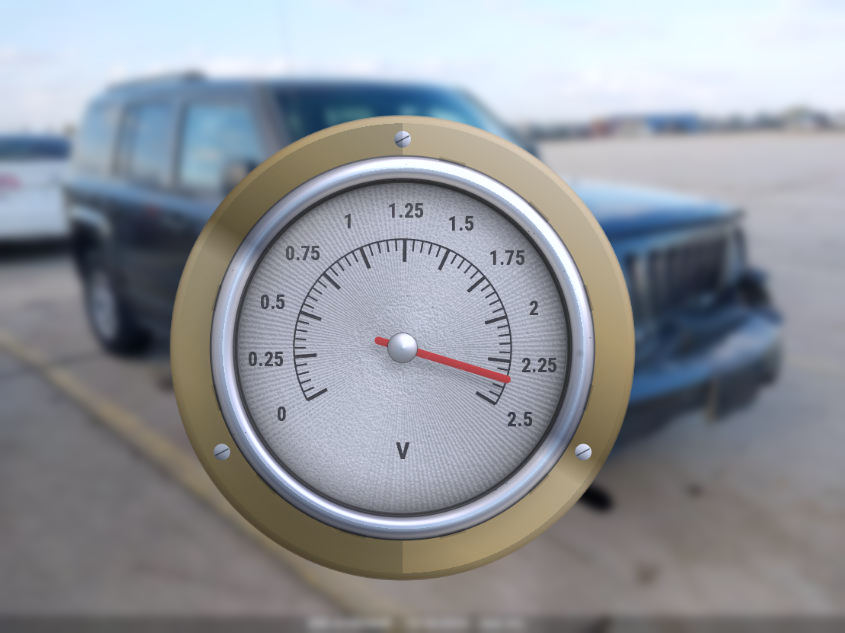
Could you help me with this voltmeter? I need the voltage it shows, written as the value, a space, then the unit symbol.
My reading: 2.35 V
